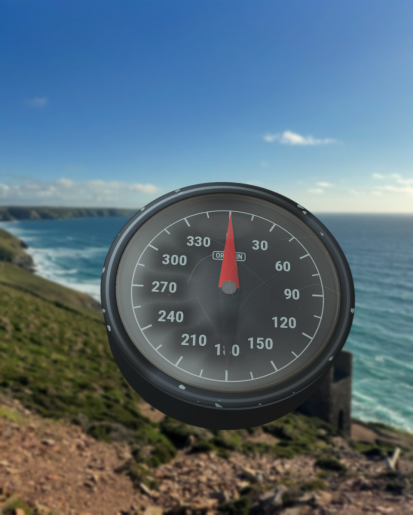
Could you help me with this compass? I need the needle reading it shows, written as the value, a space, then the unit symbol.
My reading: 0 °
